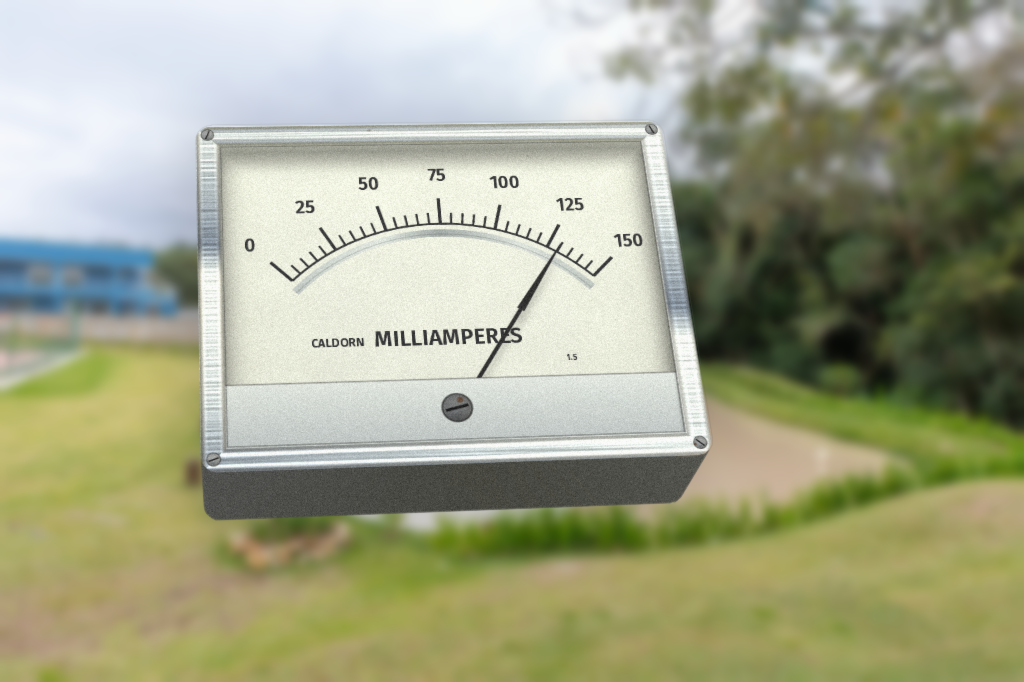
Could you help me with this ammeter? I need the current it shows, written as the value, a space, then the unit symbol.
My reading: 130 mA
